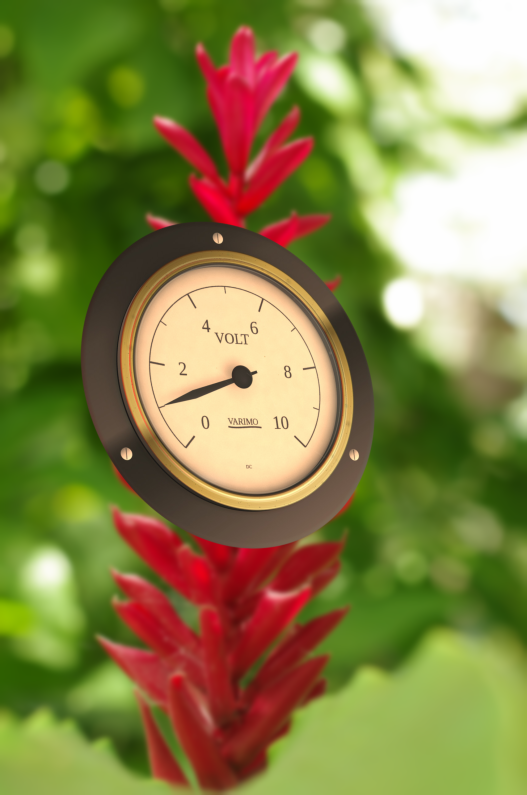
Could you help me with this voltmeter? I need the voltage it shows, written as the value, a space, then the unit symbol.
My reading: 1 V
